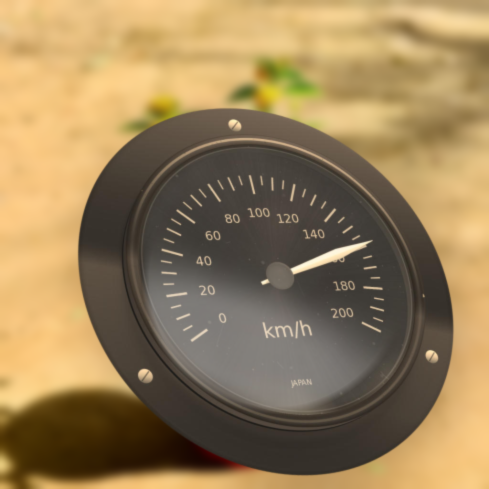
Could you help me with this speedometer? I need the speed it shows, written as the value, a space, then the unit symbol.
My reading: 160 km/h
